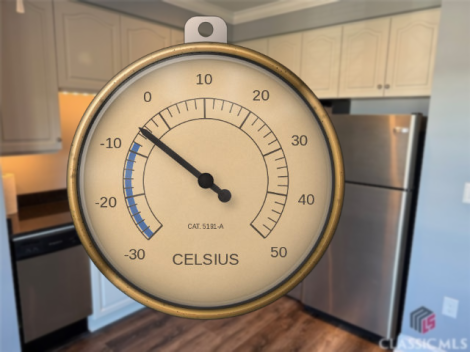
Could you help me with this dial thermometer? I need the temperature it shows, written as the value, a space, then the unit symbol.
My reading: -5 °C
